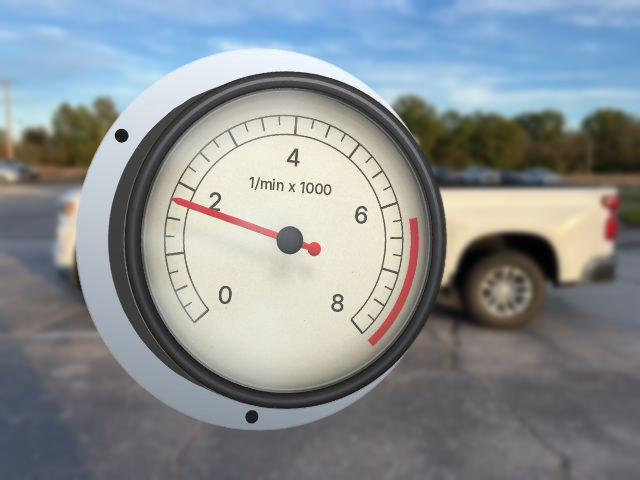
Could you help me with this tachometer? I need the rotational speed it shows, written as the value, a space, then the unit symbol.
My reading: 1750 rpm
